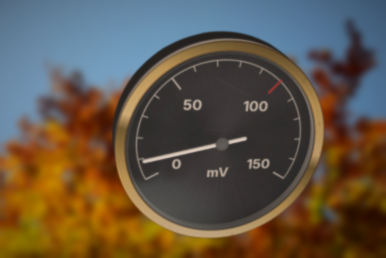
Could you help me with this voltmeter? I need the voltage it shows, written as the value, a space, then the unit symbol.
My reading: 10 mV
